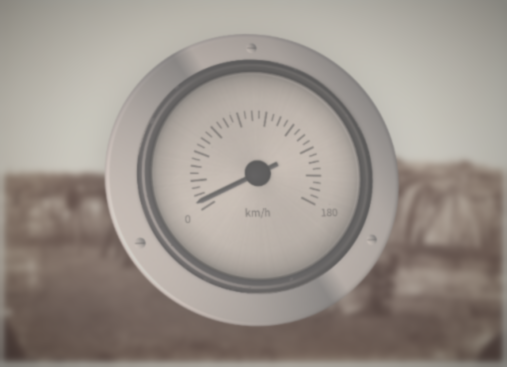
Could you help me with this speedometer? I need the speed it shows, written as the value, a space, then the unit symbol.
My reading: 5 km/h
